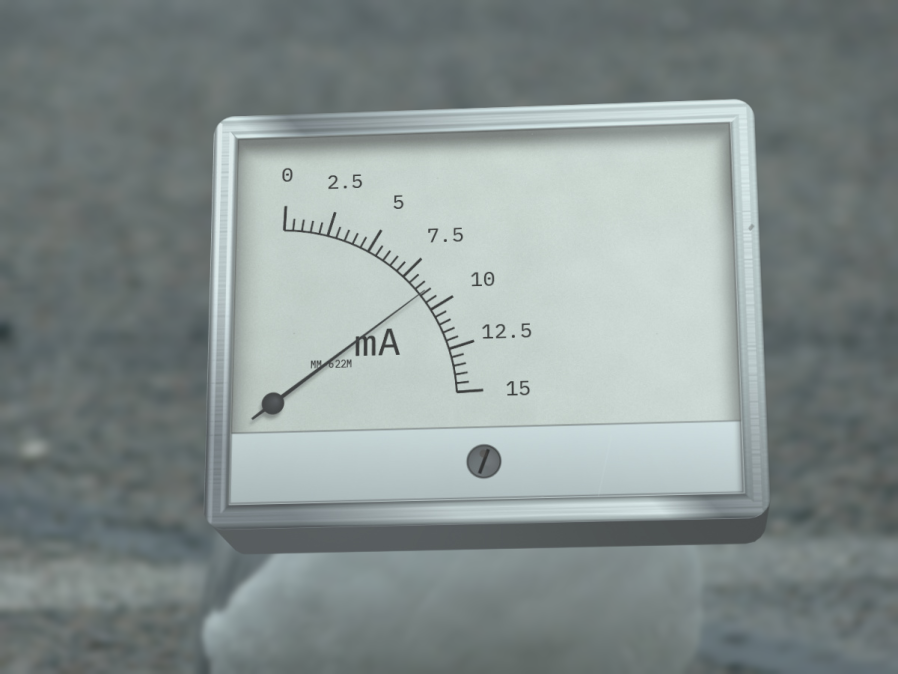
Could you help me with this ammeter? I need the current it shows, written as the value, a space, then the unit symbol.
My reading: 9 mA
